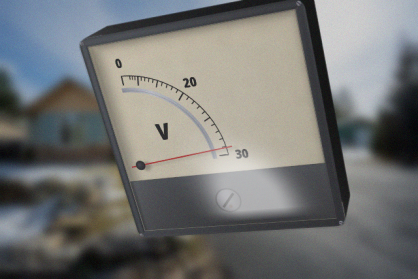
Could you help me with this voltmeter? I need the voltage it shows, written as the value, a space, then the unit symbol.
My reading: 29 V
